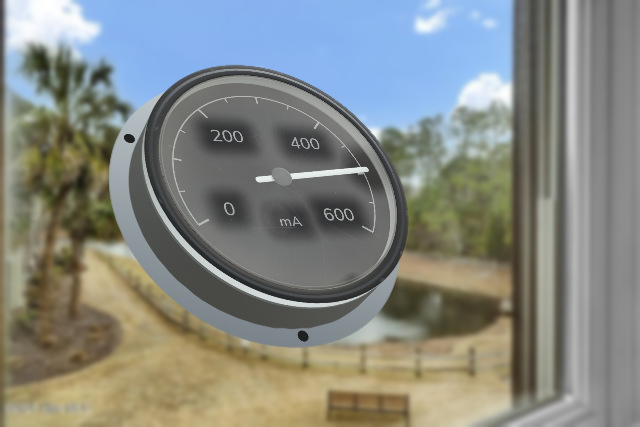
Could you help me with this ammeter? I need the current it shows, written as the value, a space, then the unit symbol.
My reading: 500 mA
